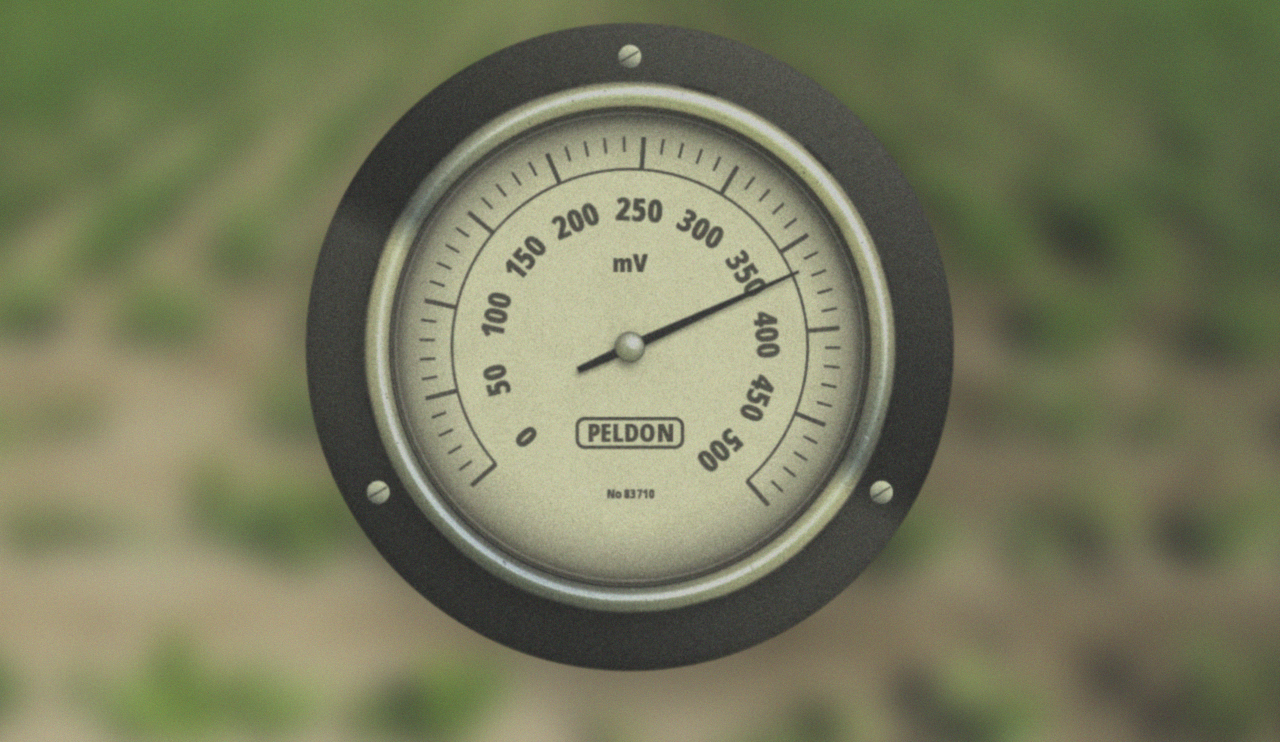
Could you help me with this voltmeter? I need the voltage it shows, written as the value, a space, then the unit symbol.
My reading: 365 mV
